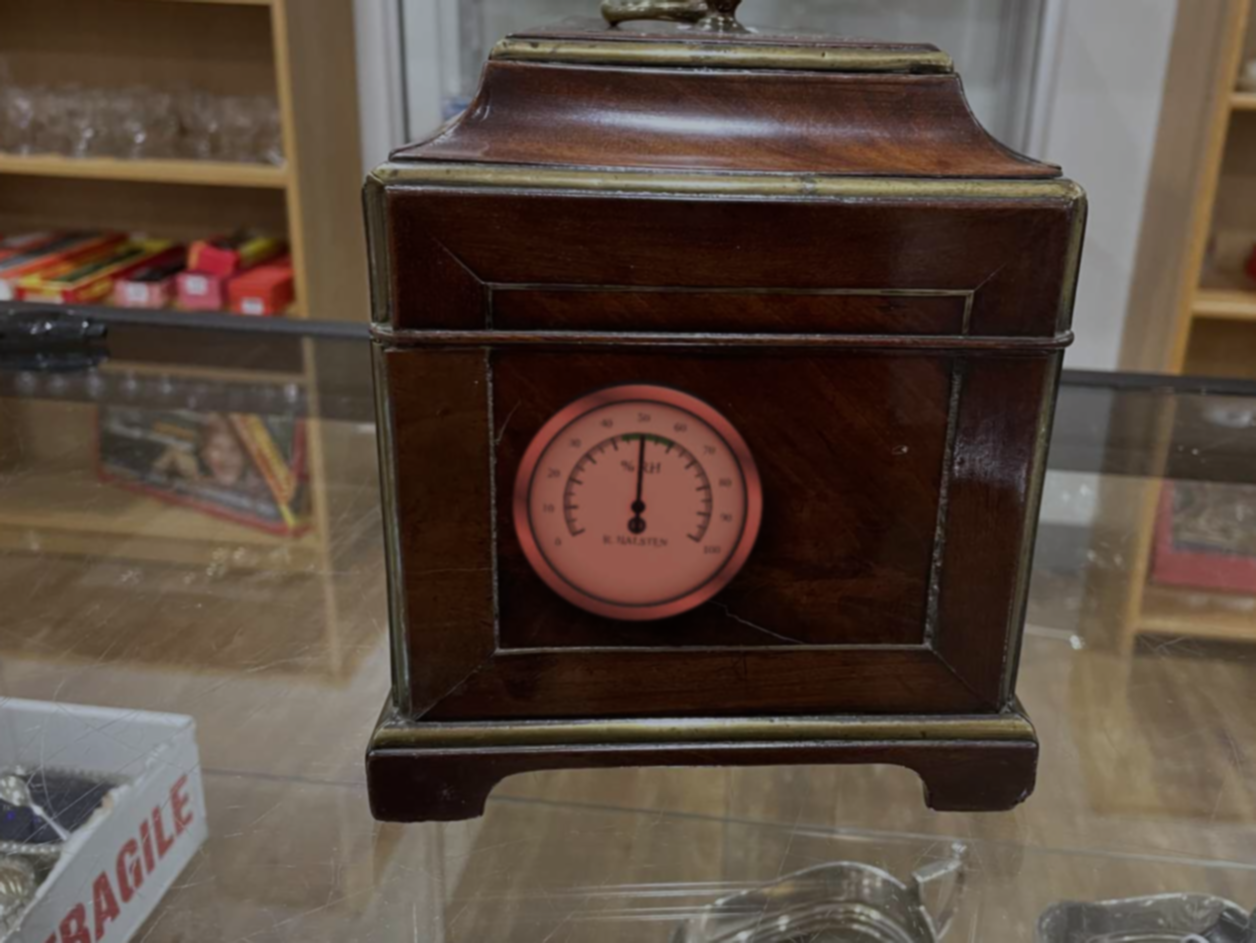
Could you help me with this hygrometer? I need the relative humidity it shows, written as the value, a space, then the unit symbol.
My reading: 50 %
